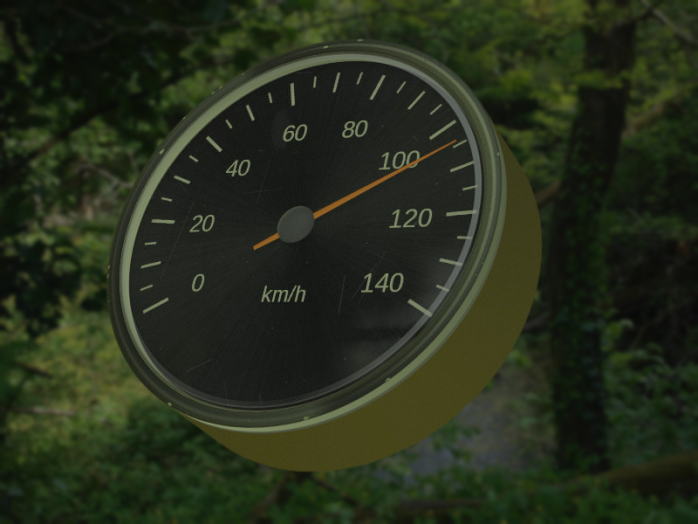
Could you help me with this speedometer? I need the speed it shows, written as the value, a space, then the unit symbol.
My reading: 105 km/h
